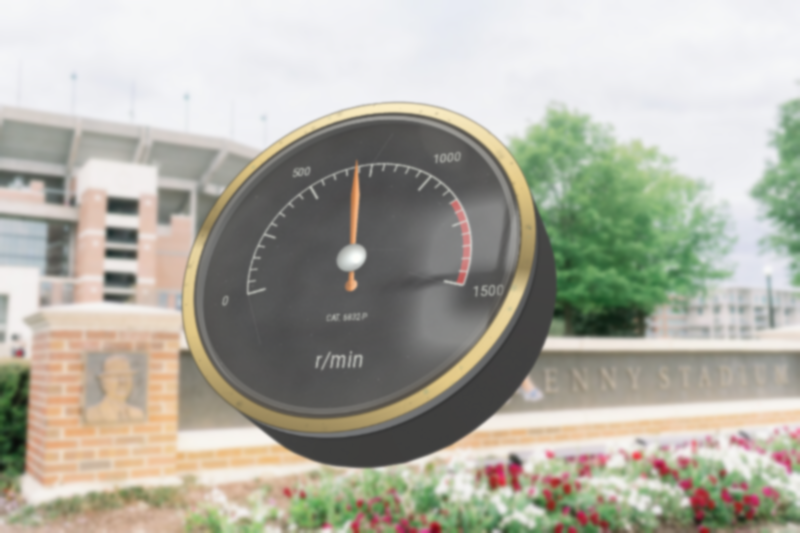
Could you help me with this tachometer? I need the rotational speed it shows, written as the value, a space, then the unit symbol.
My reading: 700 rpm
